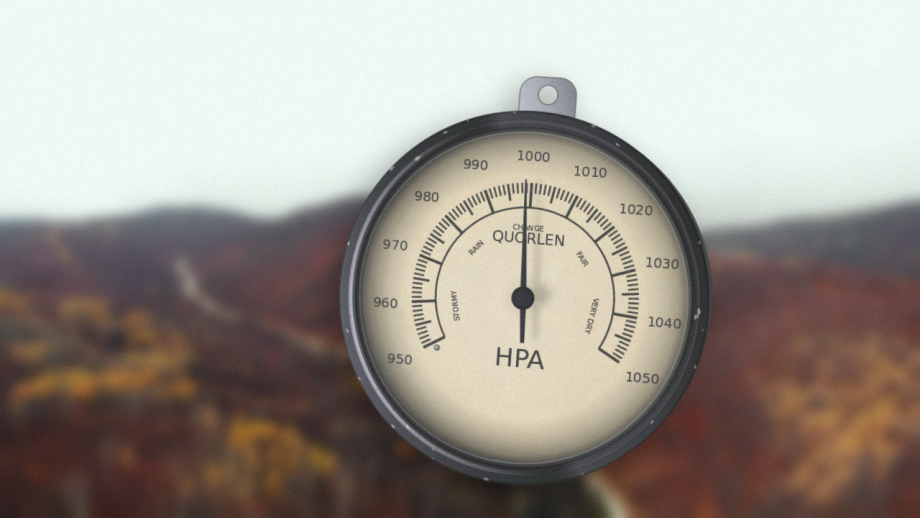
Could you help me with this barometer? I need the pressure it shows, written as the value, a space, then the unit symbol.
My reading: 999 hPa
